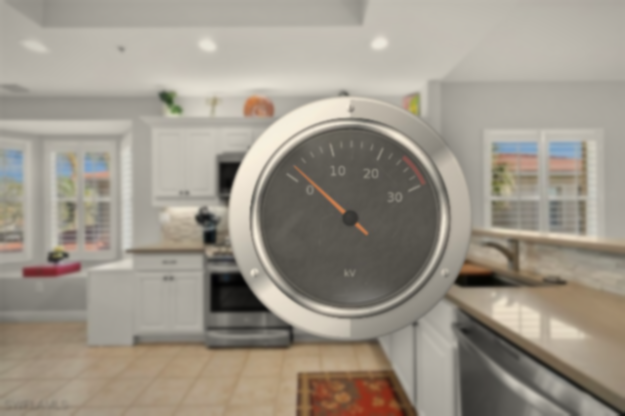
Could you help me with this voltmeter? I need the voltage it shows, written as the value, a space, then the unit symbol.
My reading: 2 kV
